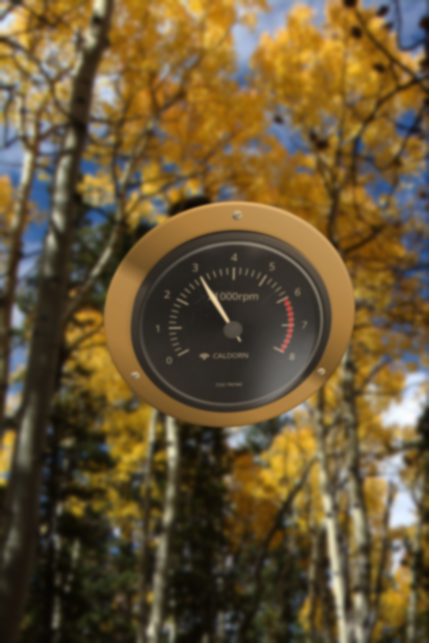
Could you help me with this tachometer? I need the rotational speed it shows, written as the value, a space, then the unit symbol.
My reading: 3000 rpm
